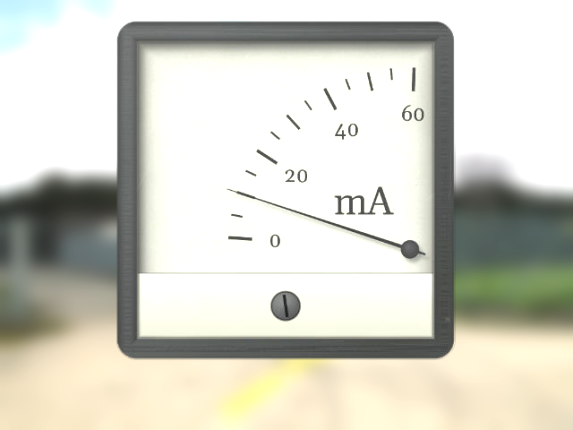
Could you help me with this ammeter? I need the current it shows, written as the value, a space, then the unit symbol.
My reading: 10 mA
